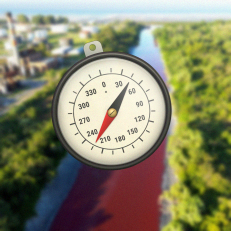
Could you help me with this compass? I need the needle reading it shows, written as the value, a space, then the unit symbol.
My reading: 225 °
